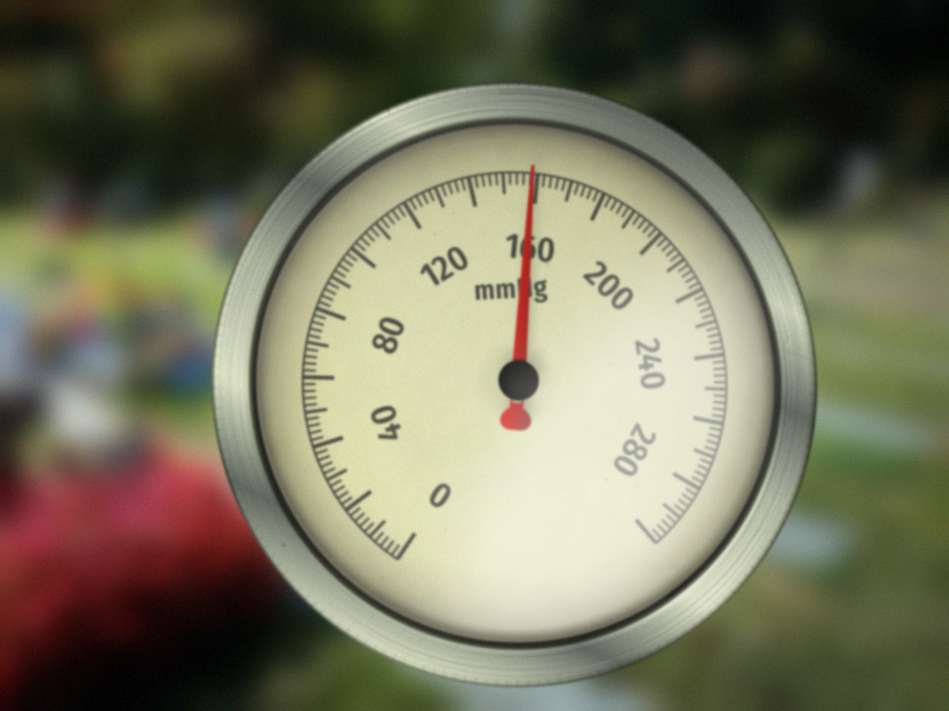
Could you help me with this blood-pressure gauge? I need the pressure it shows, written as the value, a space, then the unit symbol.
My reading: 158 mmHg
